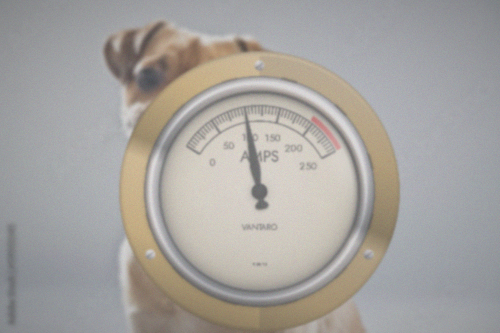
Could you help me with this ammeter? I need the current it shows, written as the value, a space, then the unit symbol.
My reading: 100 A
